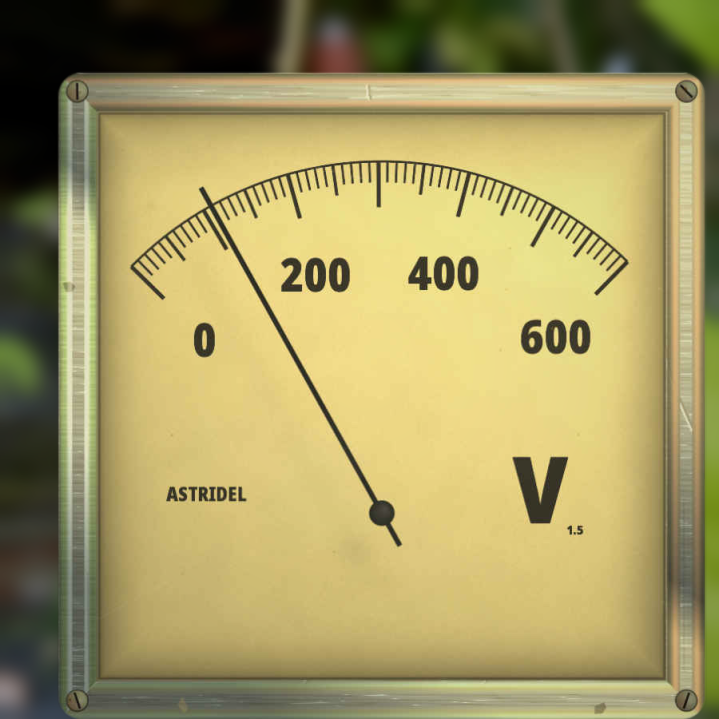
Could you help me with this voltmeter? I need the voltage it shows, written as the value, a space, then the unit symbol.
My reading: 110 V
